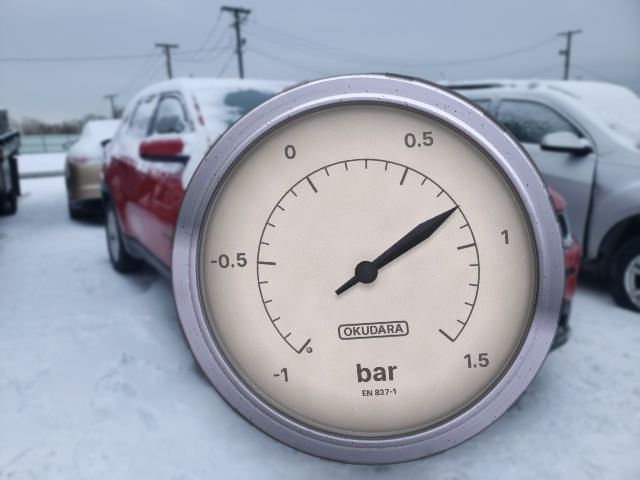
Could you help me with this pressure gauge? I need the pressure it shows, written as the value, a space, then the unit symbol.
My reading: 0.8 bar
